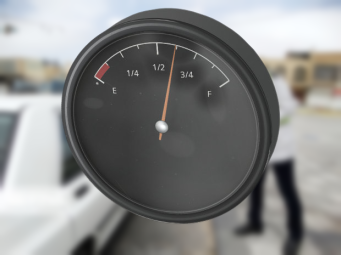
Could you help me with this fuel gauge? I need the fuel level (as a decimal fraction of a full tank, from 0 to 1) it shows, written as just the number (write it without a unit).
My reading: 0.625
